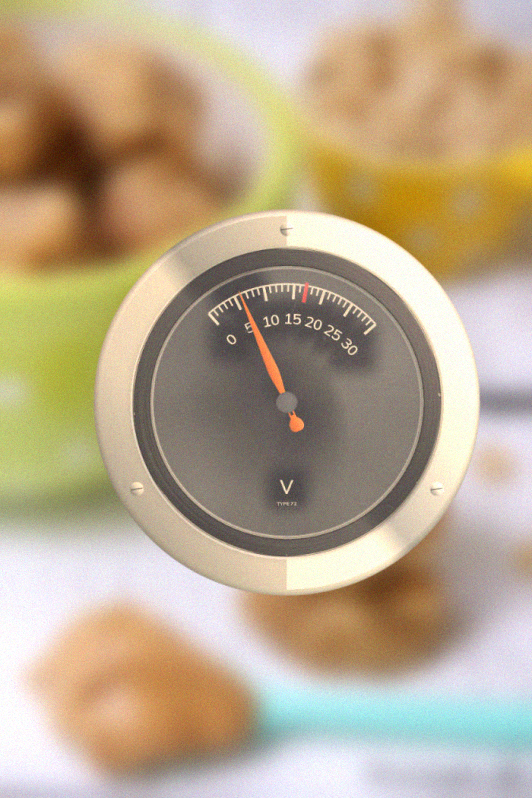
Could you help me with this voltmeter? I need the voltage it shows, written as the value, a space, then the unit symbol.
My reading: 6 V
